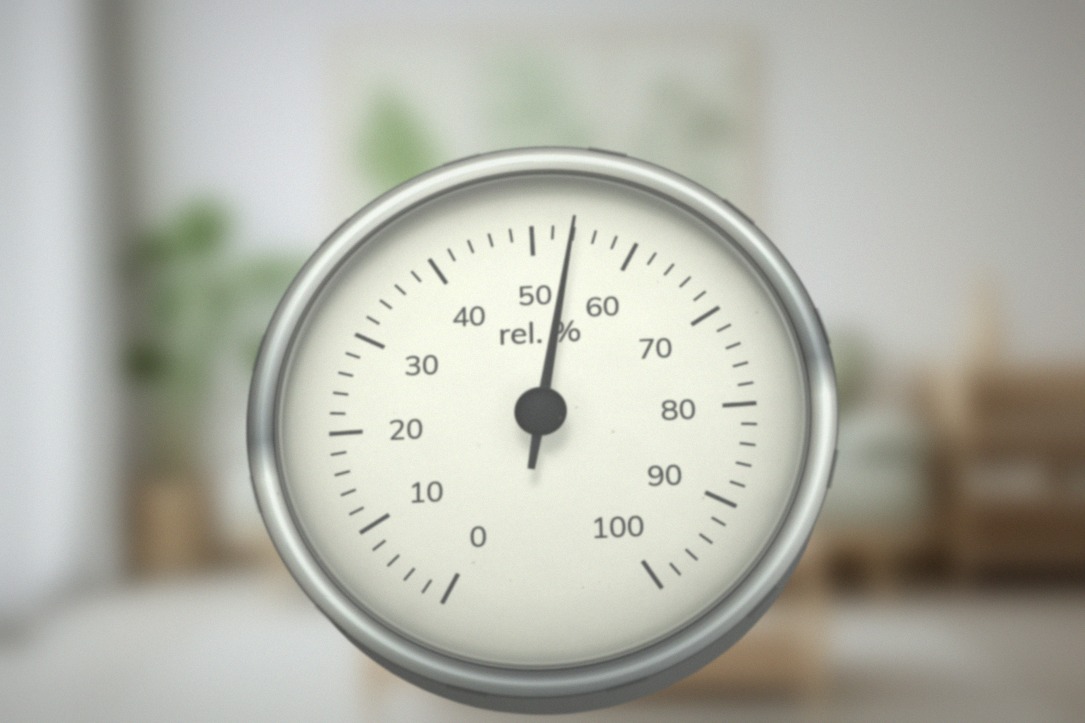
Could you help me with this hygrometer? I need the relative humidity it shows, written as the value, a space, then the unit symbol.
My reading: 54 %
